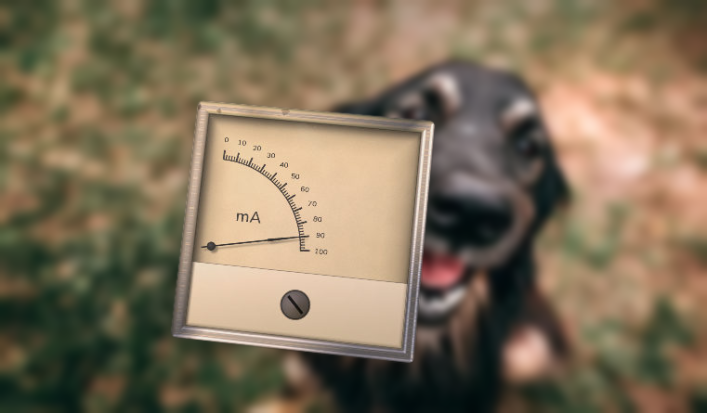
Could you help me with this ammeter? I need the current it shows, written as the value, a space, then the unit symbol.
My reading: 90 mA
